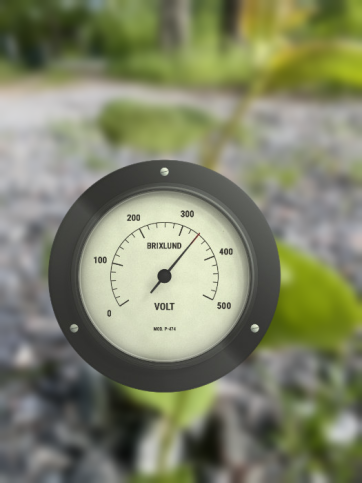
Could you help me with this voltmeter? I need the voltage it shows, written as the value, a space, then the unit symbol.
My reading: 340 V
